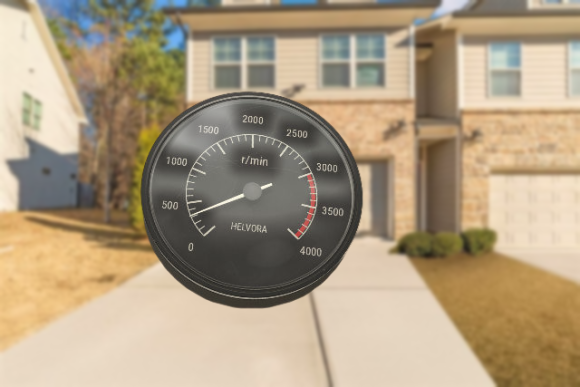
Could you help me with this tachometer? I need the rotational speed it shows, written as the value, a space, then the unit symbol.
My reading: 300 rpm
